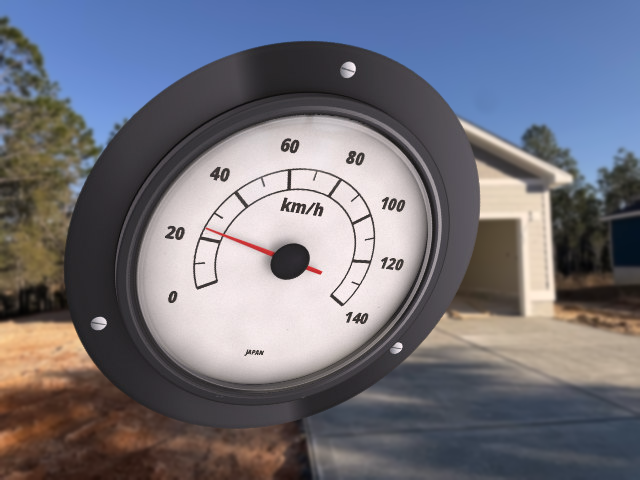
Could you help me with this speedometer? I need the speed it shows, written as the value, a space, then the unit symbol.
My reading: 25 km/h
